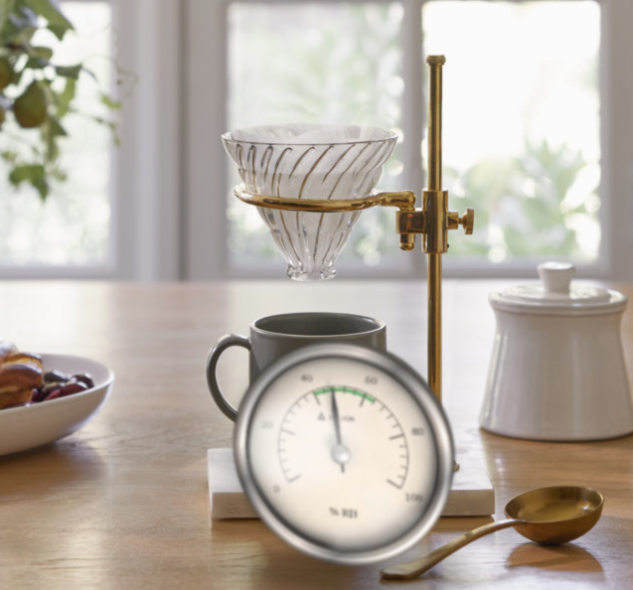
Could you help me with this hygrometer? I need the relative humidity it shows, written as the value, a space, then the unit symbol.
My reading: 48 %
